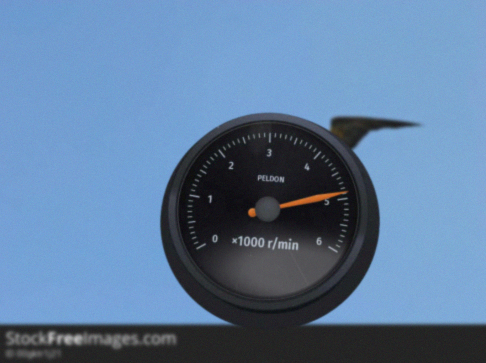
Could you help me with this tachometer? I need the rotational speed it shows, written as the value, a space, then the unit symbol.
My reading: 4900 rpm
